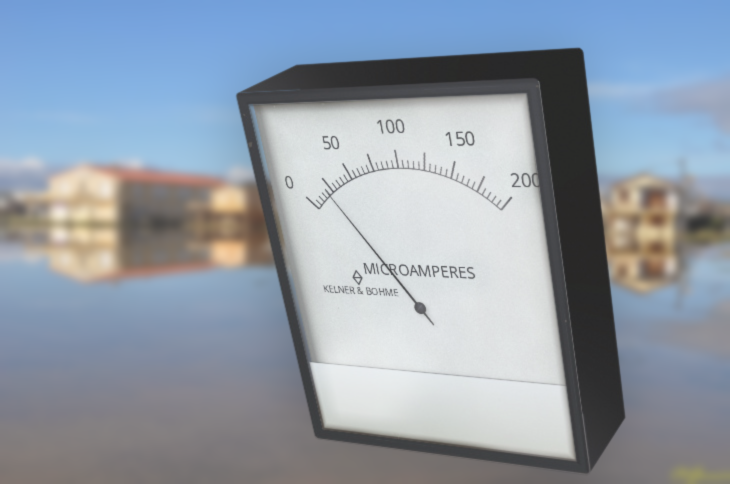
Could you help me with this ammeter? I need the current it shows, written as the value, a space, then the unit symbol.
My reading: 25 µA
